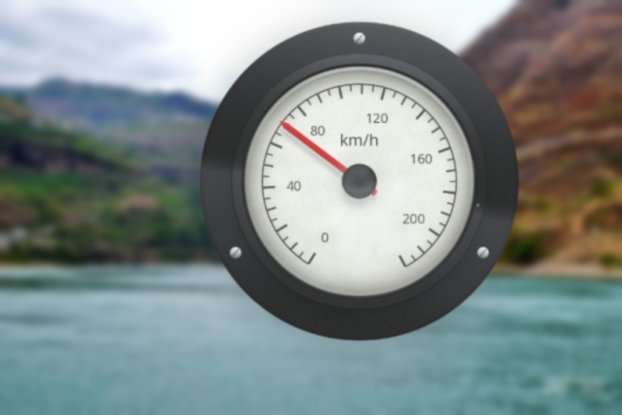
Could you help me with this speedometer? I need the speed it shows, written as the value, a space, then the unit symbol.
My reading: 70 km/h
